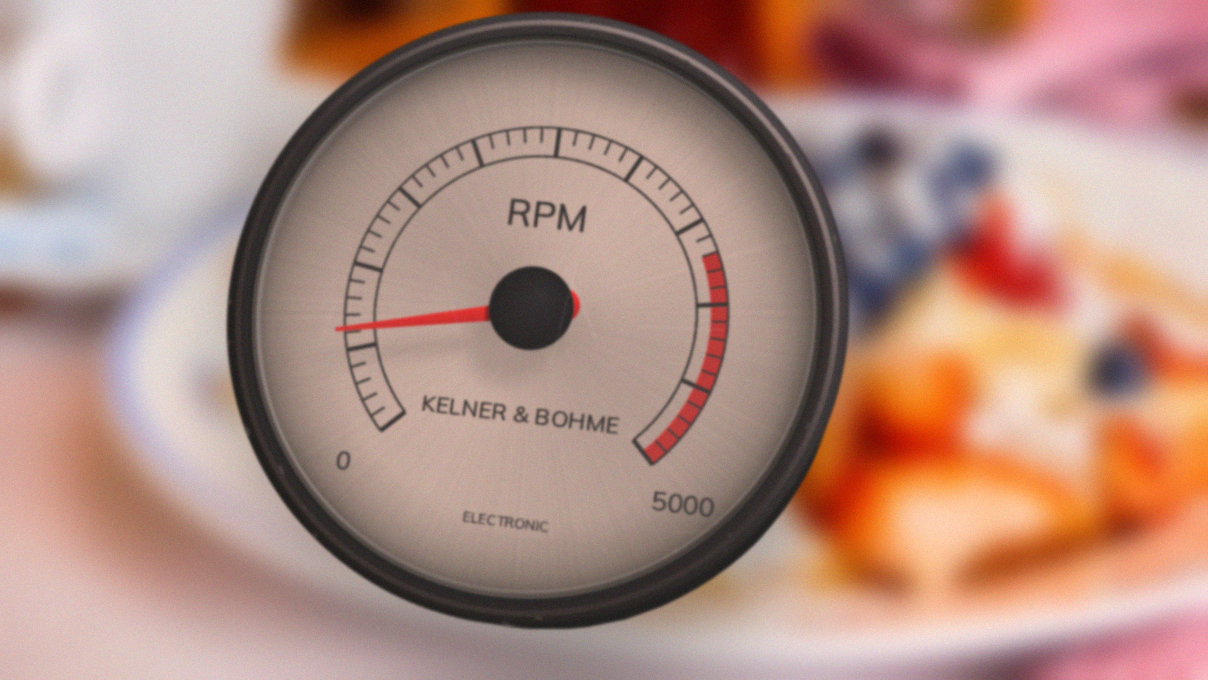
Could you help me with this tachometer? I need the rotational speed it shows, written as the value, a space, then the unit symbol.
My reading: 600 rpm
